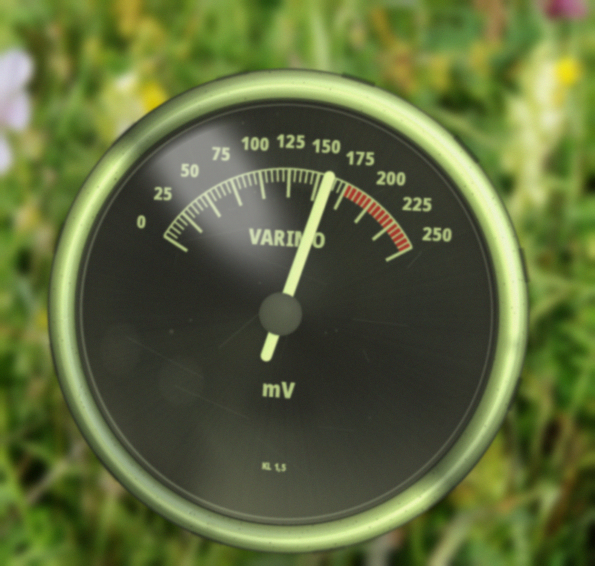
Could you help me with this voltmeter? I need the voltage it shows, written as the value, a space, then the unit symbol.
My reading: 160 mV
